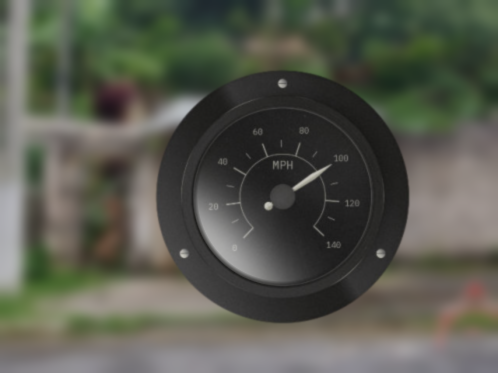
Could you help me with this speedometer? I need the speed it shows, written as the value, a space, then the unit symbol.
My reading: 100 mph
